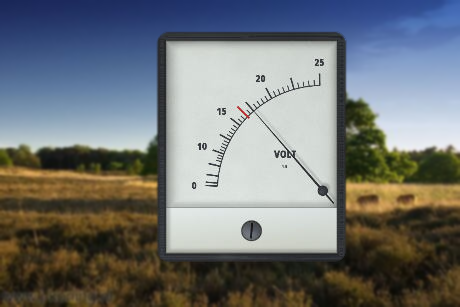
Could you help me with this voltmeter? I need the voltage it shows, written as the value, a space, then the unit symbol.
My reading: 17.5 V
